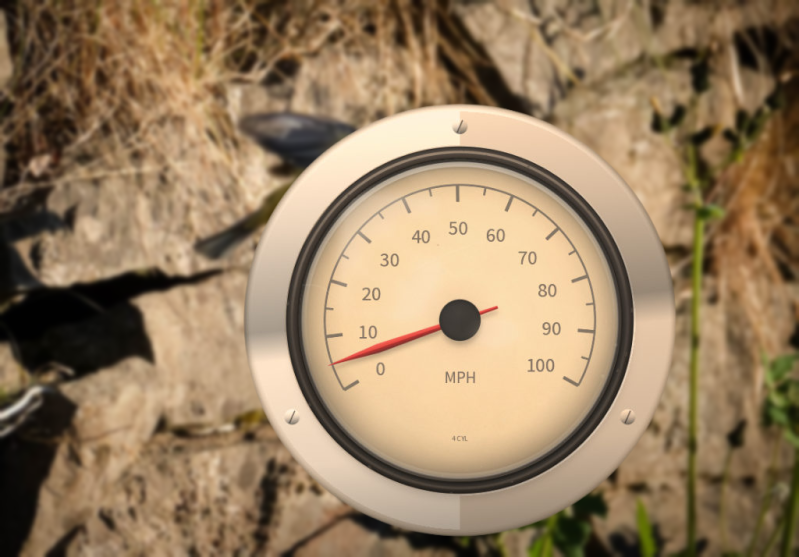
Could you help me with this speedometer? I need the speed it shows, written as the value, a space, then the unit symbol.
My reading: 5 mph
